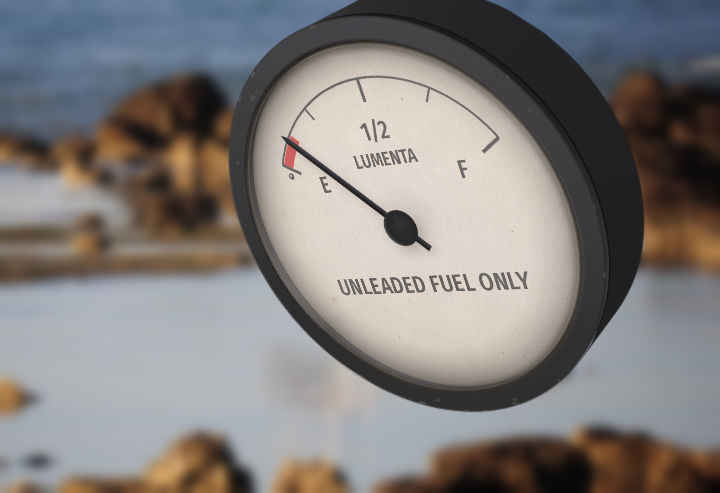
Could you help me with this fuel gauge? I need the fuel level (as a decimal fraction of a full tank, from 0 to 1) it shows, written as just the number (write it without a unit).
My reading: 0.125
